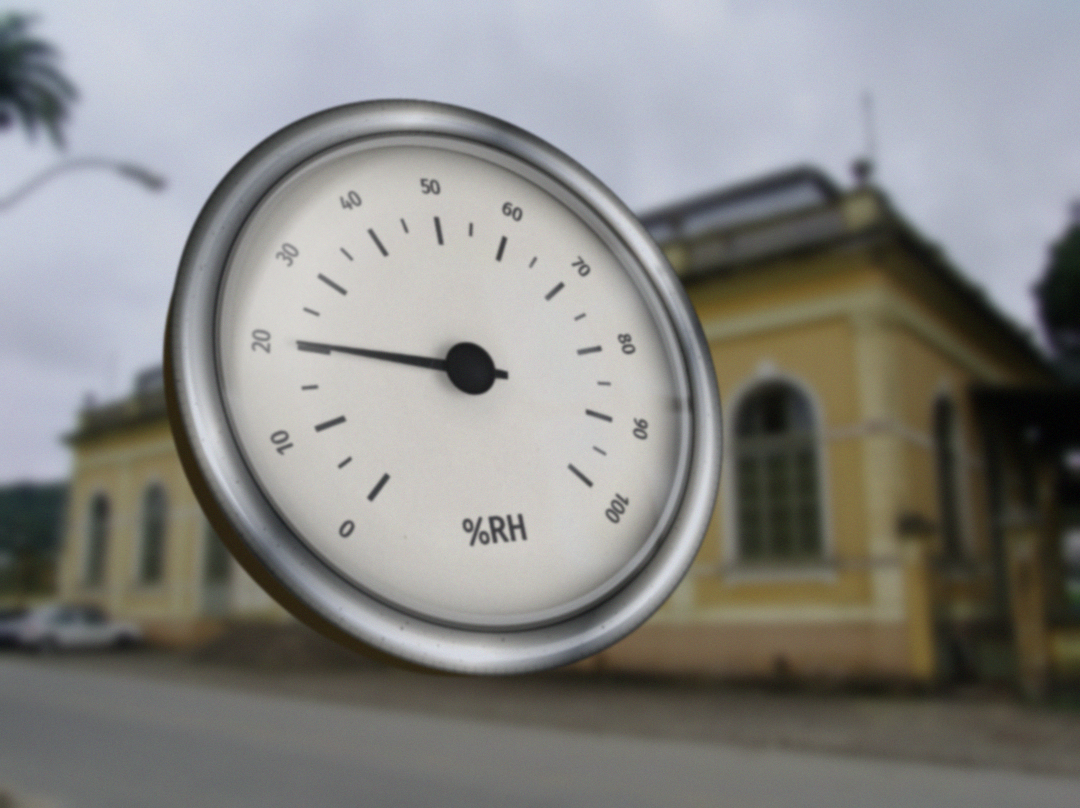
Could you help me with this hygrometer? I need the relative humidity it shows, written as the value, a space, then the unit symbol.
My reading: 20 %
